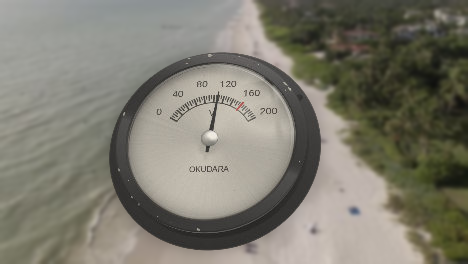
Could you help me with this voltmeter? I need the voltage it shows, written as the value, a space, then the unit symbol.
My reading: 110 V
